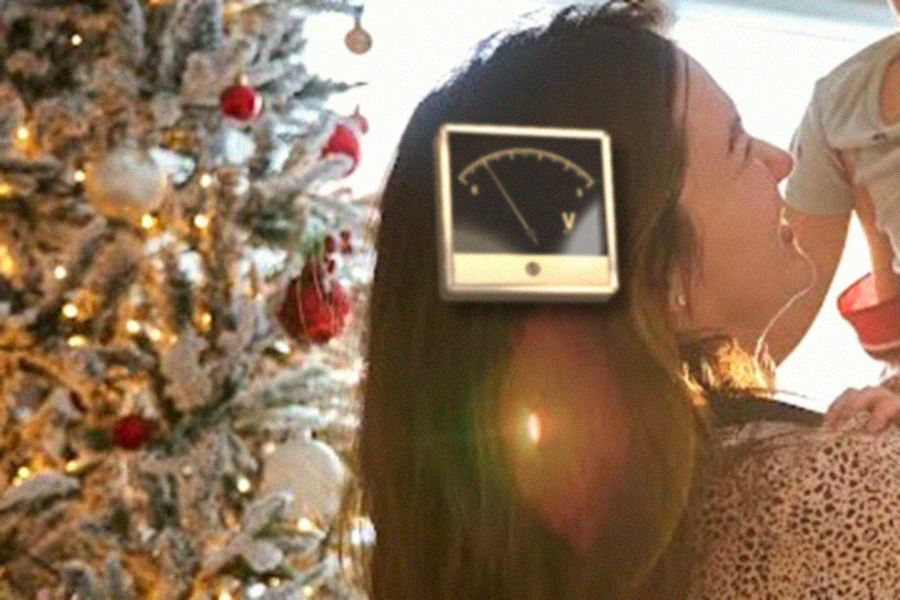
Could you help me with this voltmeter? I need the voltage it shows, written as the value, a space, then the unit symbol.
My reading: 1 V
